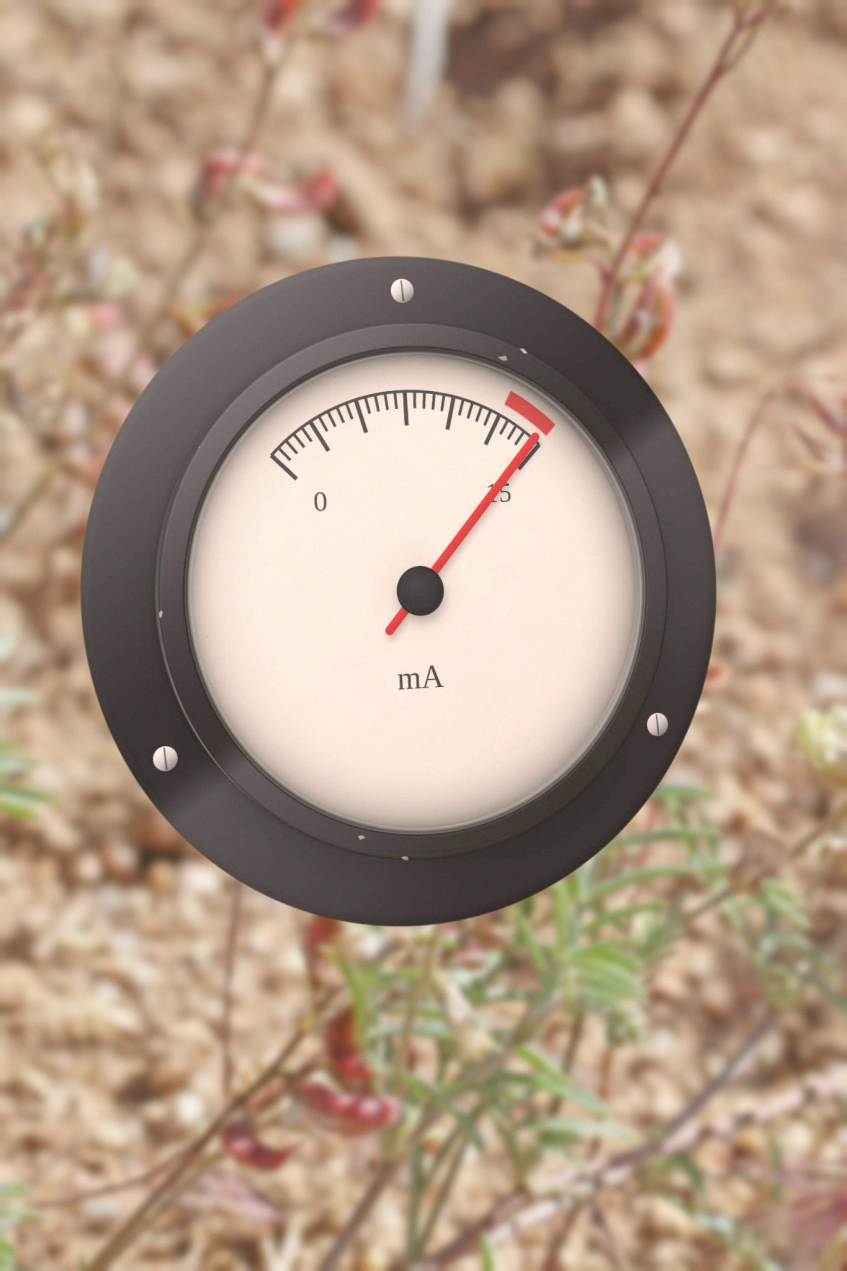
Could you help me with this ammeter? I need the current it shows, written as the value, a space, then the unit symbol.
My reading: 14.5 mA
